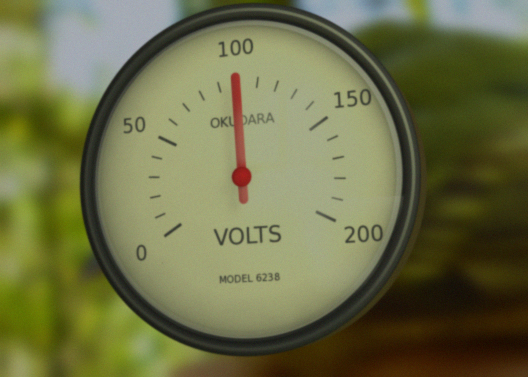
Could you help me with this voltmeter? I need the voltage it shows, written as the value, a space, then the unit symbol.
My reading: 100 V
